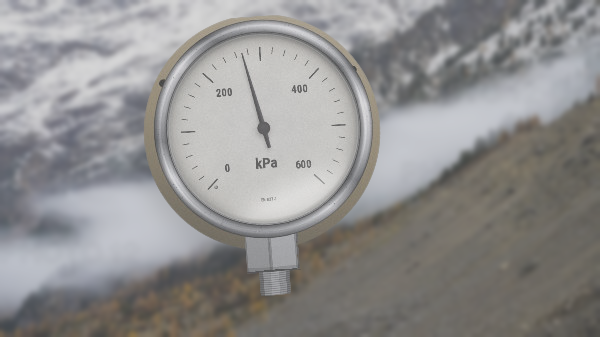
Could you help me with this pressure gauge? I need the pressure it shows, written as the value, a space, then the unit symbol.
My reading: 270 kPa
